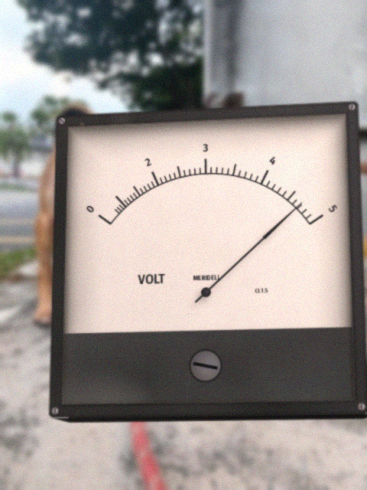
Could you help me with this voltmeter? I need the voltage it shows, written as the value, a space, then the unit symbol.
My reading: 4.7 V
